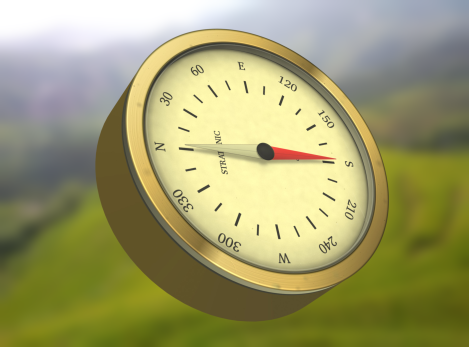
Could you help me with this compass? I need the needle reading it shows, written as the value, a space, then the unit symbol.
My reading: 180 °
